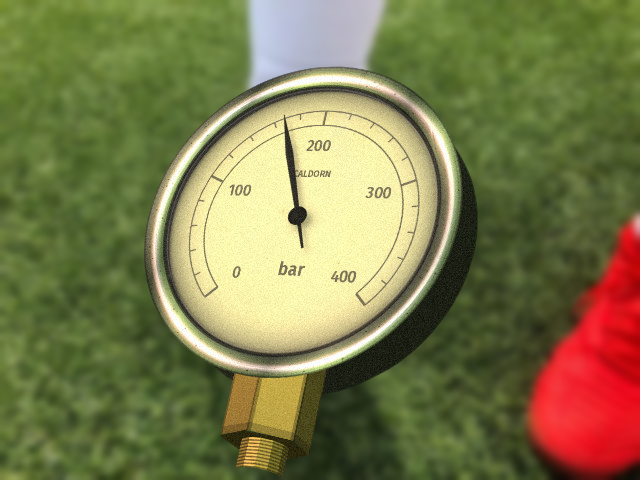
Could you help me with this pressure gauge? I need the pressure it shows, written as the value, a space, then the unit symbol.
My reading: 170 bar
